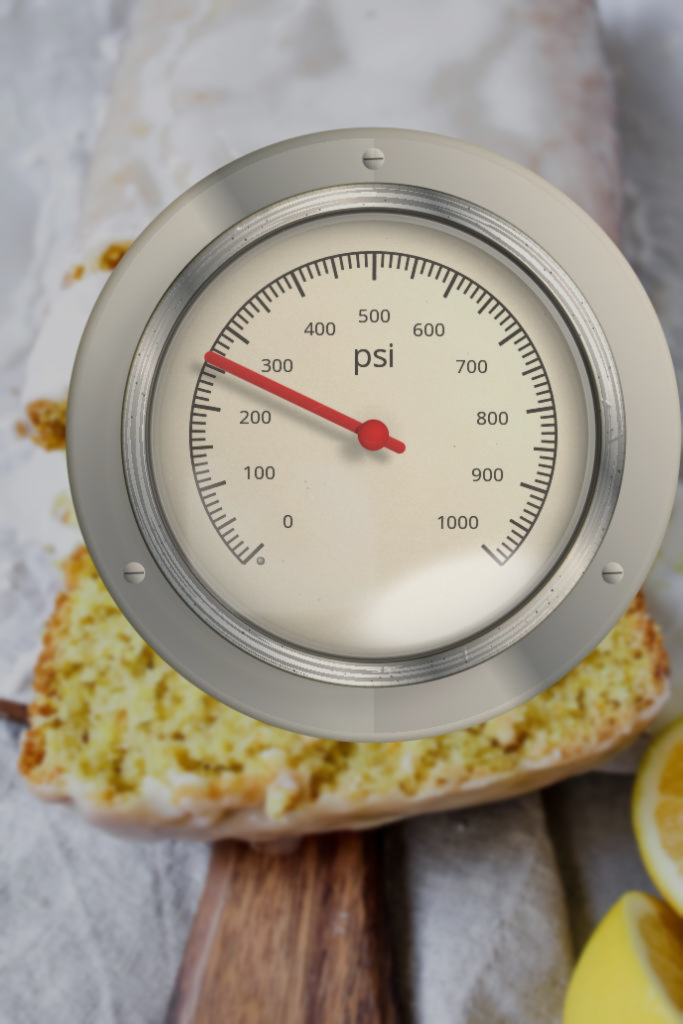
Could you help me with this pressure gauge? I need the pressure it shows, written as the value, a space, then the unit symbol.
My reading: 260 psi
